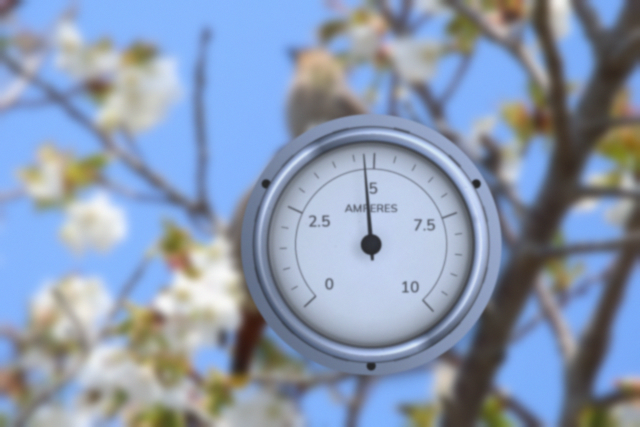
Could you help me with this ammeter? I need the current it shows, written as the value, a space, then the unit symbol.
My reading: 4.75 A
